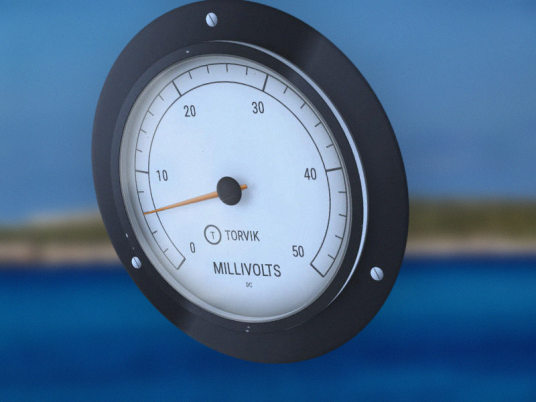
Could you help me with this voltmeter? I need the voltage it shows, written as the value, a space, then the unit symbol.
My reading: 6 mV
